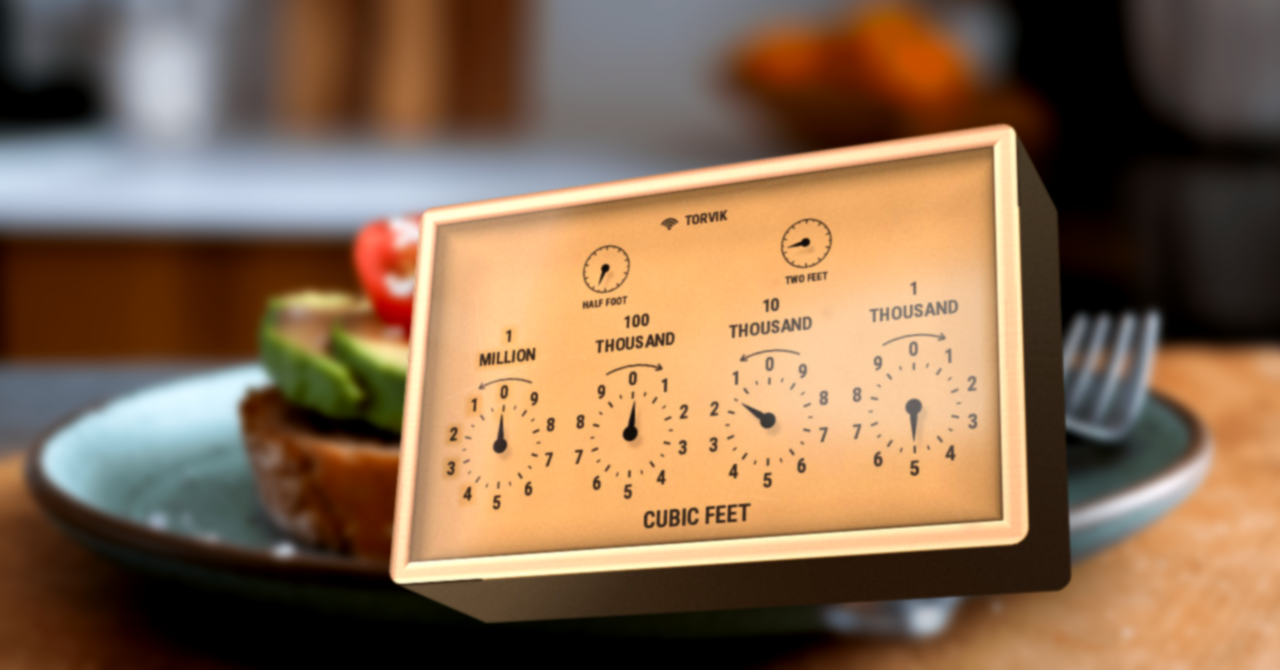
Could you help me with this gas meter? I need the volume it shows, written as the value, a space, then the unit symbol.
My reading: 1500 ft³
